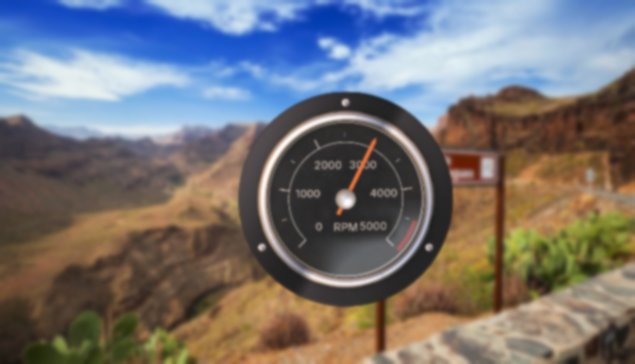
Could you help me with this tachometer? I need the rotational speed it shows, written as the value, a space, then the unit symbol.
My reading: 3000 rpm
